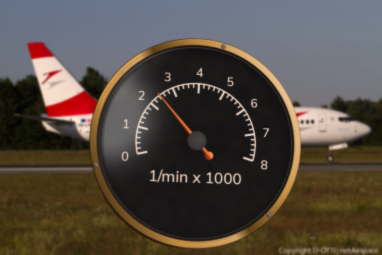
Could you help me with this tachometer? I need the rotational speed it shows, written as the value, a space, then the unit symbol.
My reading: 2400 rpm
